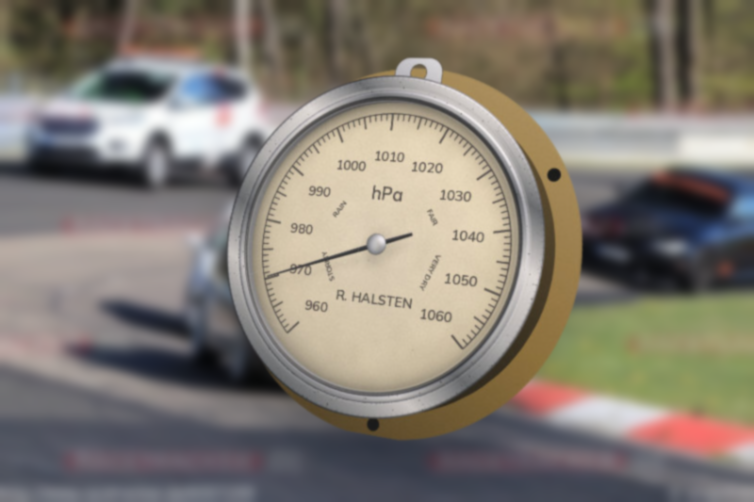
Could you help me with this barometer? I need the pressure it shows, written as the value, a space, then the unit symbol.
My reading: 970 hPa
